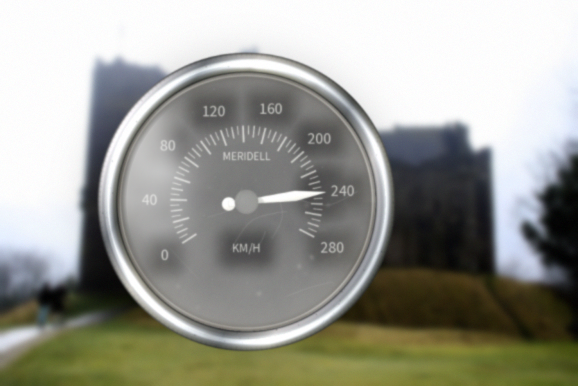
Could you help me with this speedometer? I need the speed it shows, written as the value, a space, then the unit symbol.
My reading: 240 km/h
